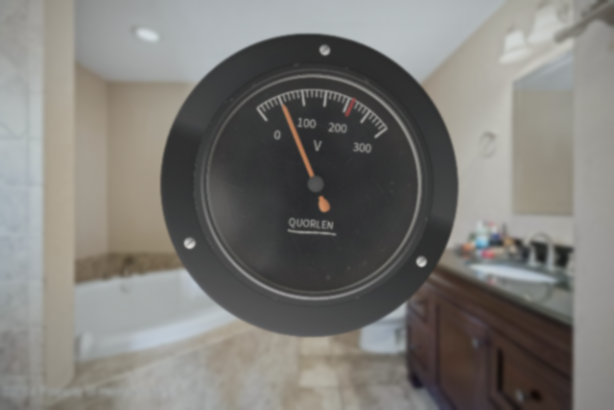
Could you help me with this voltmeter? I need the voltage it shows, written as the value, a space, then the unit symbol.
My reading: 50 V
